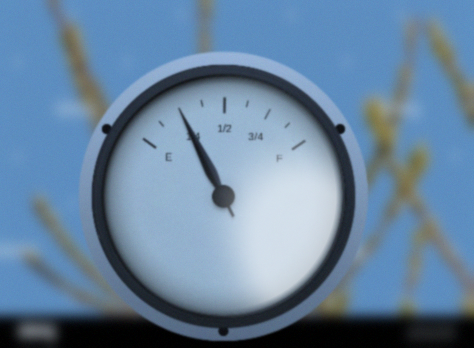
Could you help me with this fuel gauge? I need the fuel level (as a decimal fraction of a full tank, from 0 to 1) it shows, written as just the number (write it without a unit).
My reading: 0.25
